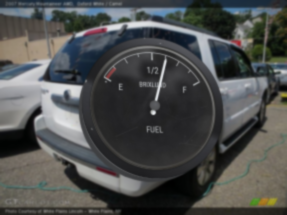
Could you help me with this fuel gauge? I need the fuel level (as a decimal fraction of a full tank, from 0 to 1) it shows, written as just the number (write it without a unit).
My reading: 0.625
